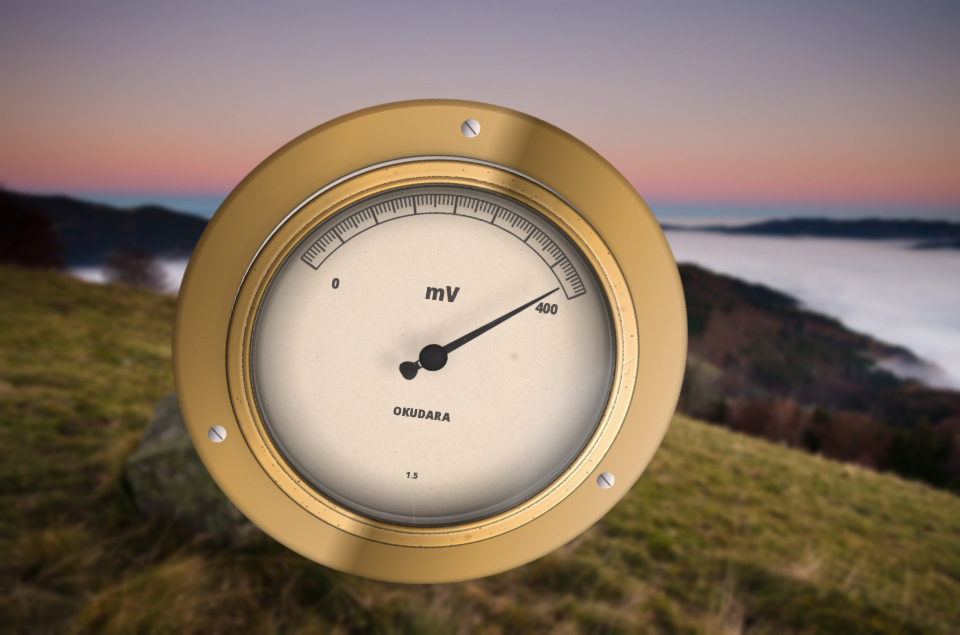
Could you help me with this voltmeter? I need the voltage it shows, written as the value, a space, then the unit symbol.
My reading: 375 mV
